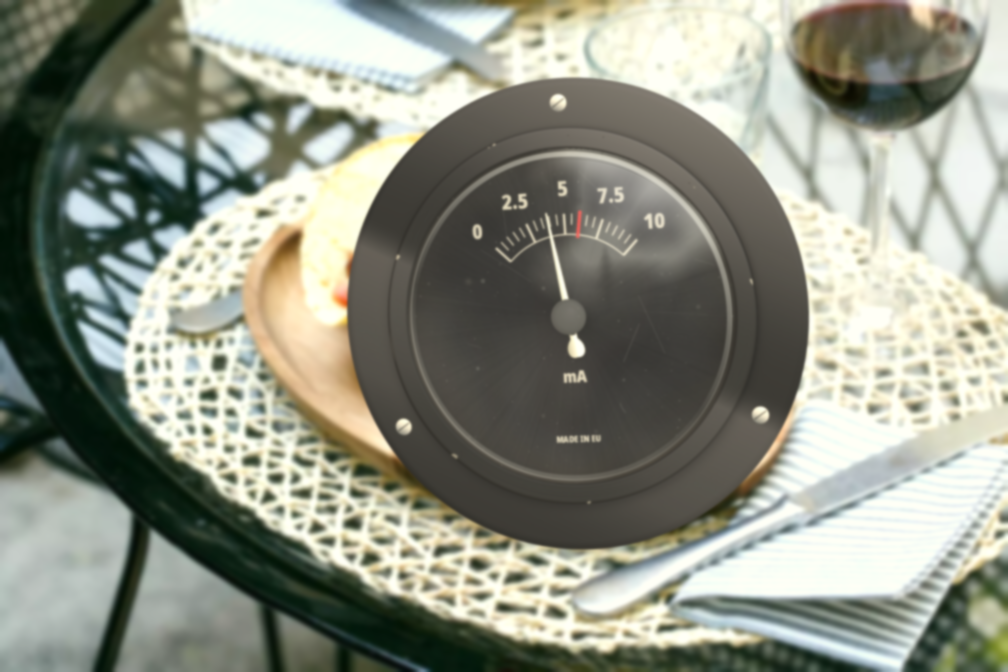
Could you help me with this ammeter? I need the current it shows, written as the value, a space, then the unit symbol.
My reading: 4 mA
